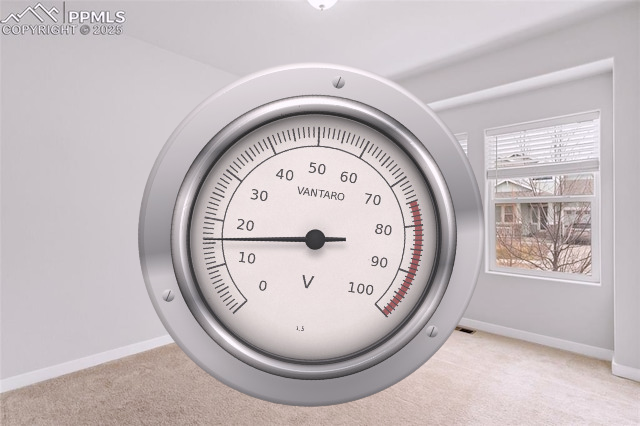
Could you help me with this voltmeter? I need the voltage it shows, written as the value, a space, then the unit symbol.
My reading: 16 V
